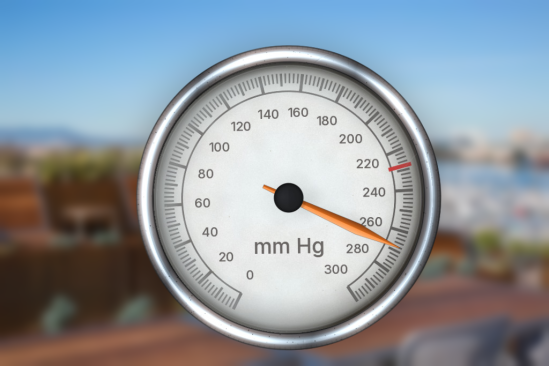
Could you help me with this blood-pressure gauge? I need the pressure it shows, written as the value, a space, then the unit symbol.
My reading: 268 mmHg
